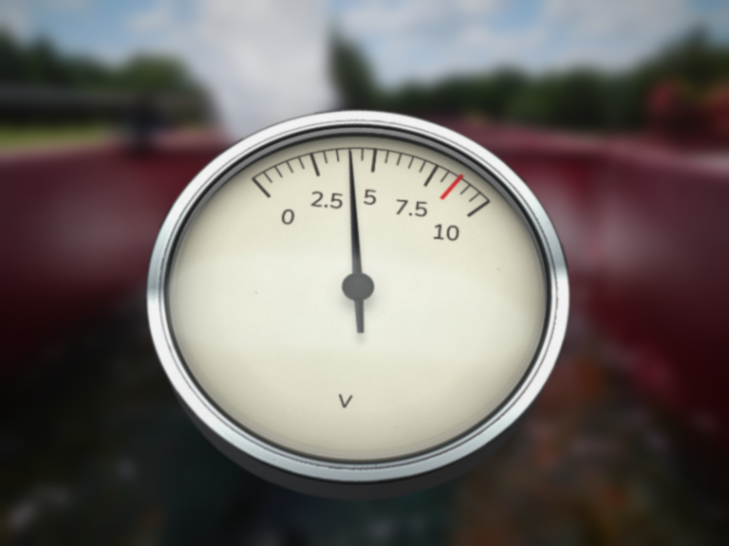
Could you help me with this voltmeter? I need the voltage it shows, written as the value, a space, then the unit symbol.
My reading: 4 V
